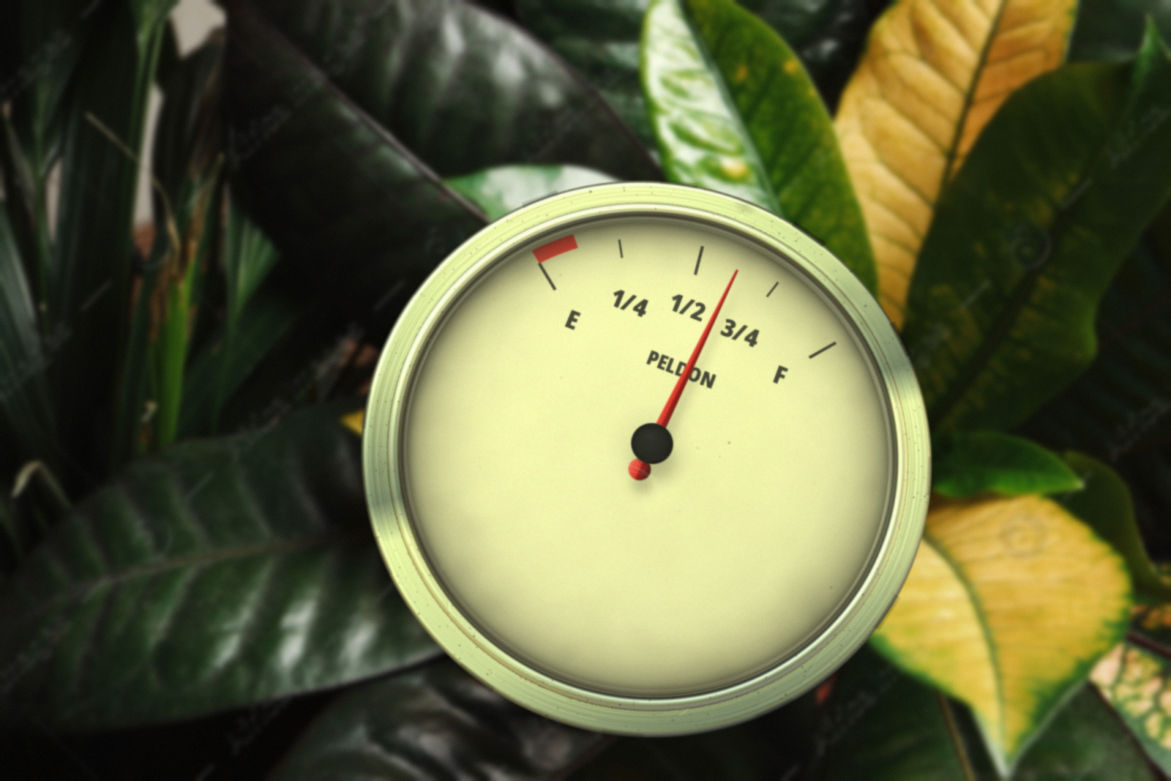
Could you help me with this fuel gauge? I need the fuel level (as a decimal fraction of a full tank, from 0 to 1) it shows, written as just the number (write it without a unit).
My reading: 0.625
